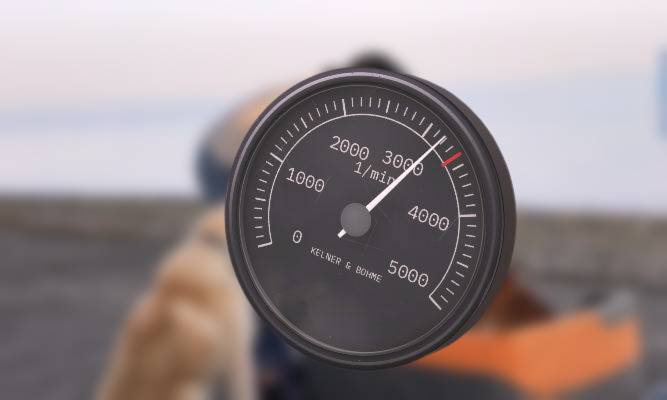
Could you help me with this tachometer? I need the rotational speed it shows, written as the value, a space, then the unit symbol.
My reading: 3200 rpm
